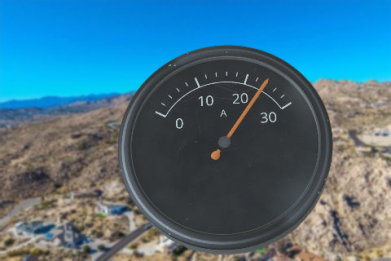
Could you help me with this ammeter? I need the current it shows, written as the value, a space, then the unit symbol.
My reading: 24 A
